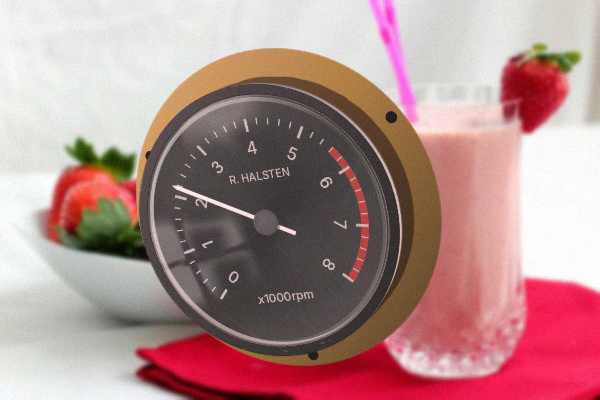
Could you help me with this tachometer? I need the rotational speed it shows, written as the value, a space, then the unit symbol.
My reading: 2200 rpm
